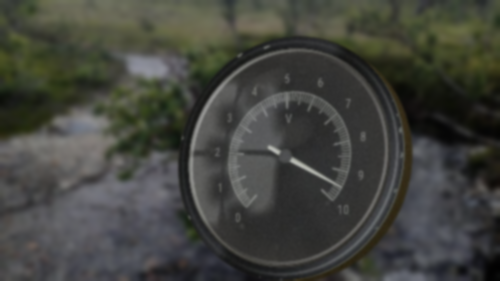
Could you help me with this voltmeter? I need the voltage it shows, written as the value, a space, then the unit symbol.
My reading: 9.5 V
